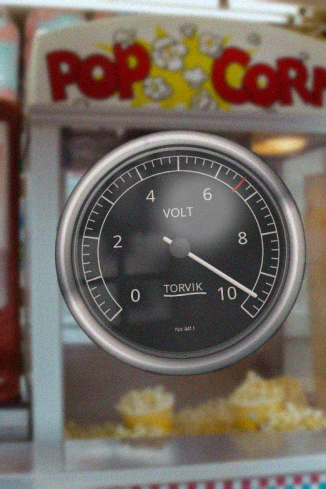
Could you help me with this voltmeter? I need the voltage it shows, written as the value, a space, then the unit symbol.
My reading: 9.6 V
